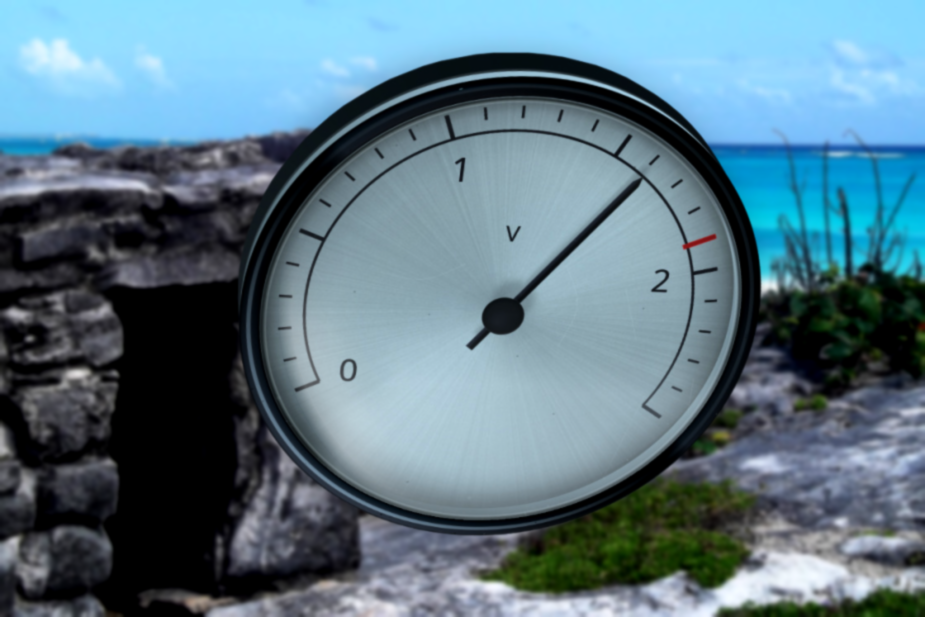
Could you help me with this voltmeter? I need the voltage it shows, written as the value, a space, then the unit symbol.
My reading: 1.6 V
